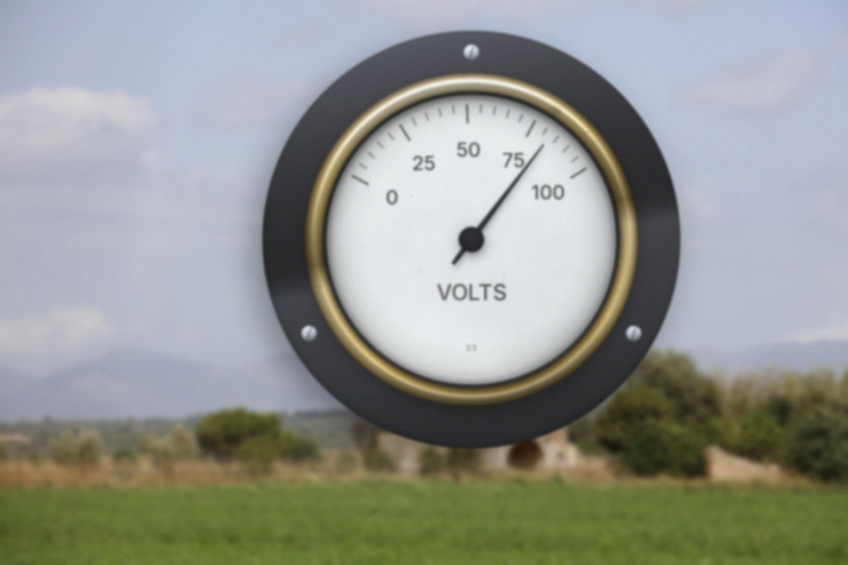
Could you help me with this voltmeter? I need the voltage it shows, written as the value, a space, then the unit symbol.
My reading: 82.5 V
